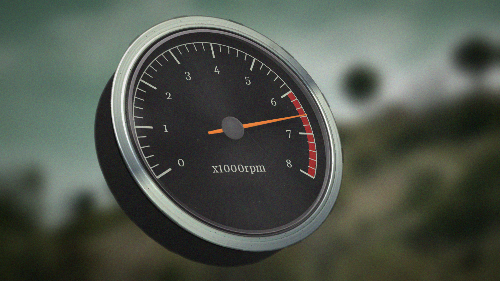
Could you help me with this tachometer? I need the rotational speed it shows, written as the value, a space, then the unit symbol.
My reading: 6600 rpm
